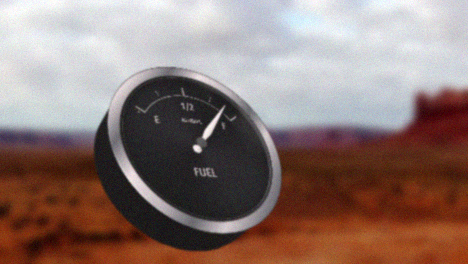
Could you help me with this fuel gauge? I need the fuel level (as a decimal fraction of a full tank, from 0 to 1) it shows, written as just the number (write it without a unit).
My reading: 0.875
